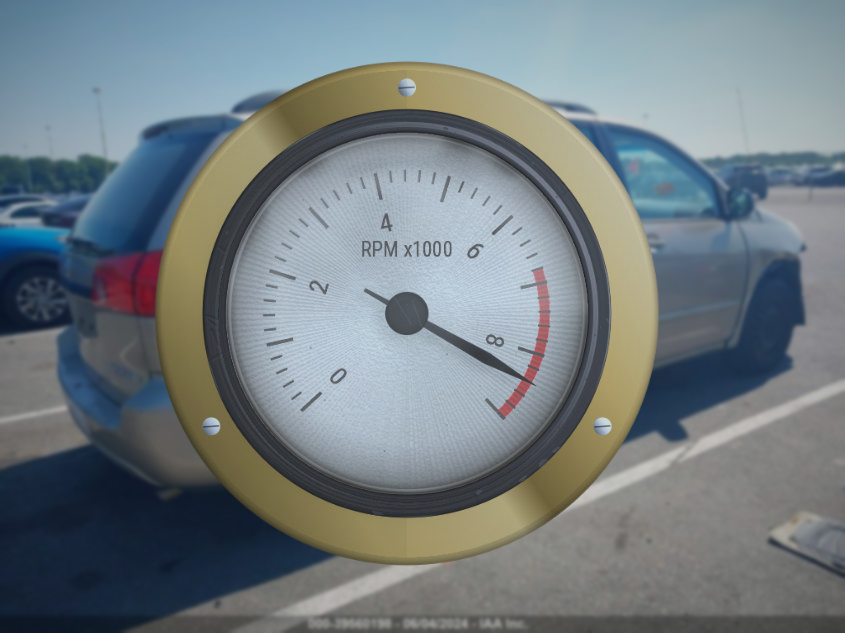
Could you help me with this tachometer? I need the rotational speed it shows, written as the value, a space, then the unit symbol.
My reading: 8400 rpm
